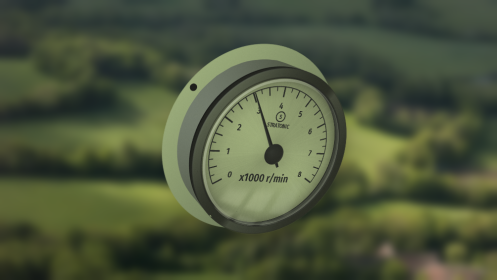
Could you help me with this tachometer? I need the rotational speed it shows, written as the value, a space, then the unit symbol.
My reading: 3000 rpm
